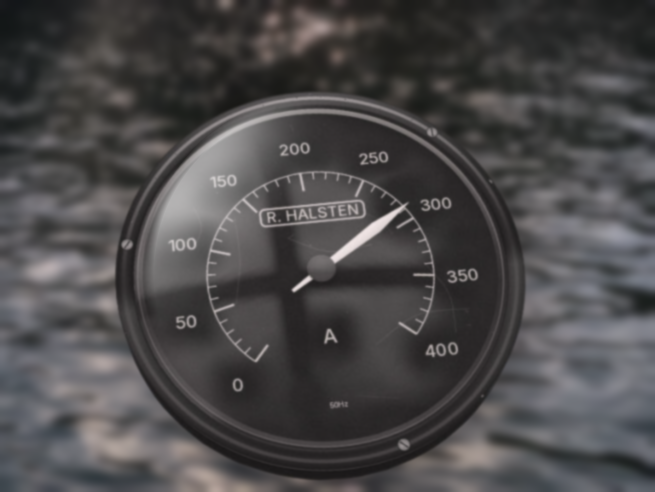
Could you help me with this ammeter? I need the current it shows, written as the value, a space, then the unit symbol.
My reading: 290 A
